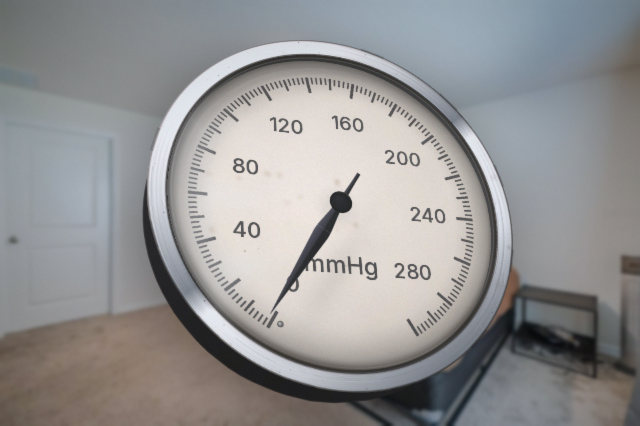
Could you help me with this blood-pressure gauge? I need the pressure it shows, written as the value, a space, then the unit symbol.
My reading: 2 mmHg
